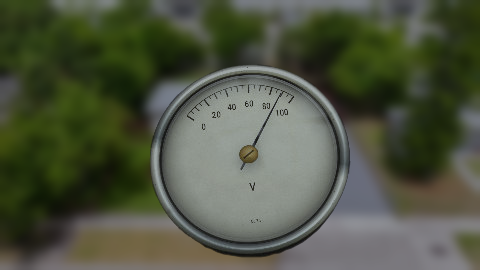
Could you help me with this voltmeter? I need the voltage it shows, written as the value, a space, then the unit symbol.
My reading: 90 V
